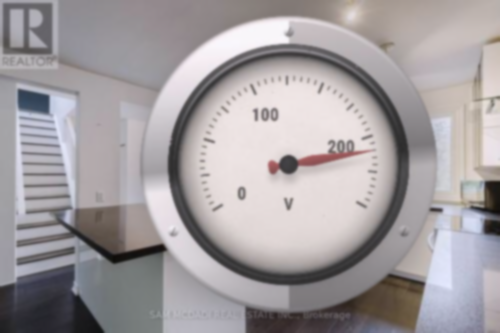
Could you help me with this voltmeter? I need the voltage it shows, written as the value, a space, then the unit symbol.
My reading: 210 V
